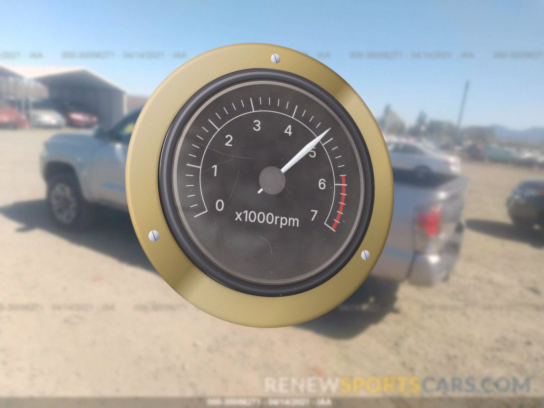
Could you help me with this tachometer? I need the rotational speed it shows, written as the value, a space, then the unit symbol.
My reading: 4800 rpm
